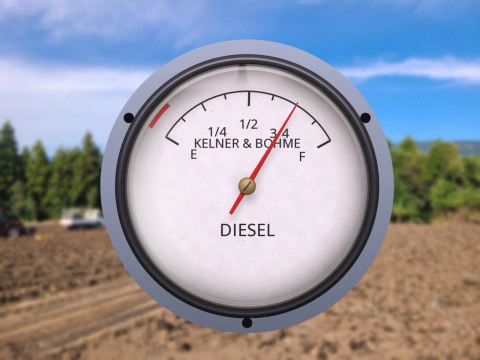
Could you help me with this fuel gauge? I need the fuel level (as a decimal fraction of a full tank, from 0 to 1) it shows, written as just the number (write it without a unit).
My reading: 0.75
